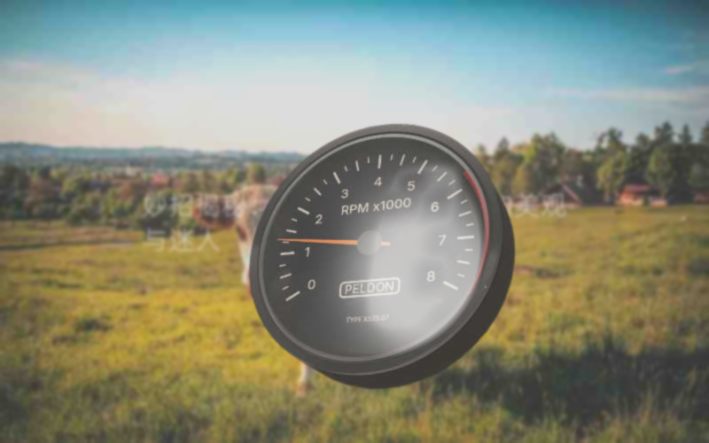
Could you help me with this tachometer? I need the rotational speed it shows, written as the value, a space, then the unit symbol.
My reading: 1250 rpm
